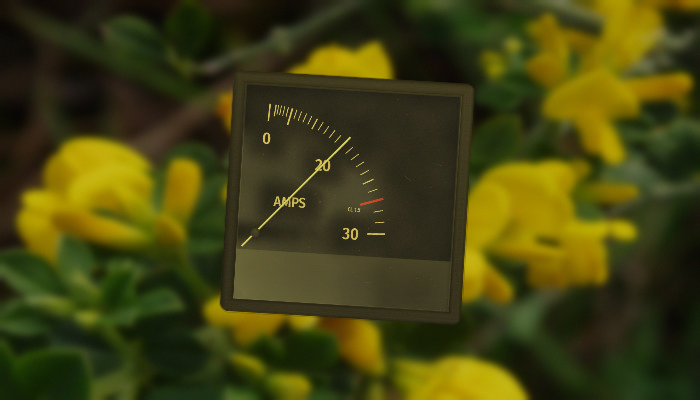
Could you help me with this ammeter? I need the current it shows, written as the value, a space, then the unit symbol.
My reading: 20 A
